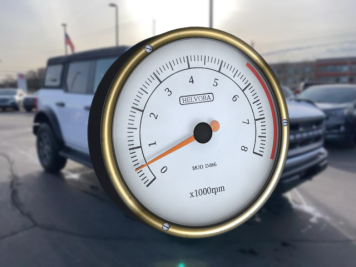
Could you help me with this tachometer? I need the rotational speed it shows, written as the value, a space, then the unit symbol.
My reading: 500 rpm
